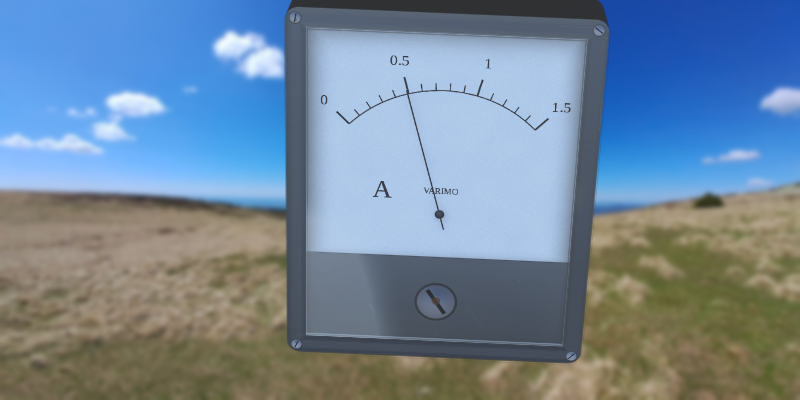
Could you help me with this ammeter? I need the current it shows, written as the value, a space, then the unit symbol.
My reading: 0.5 A
